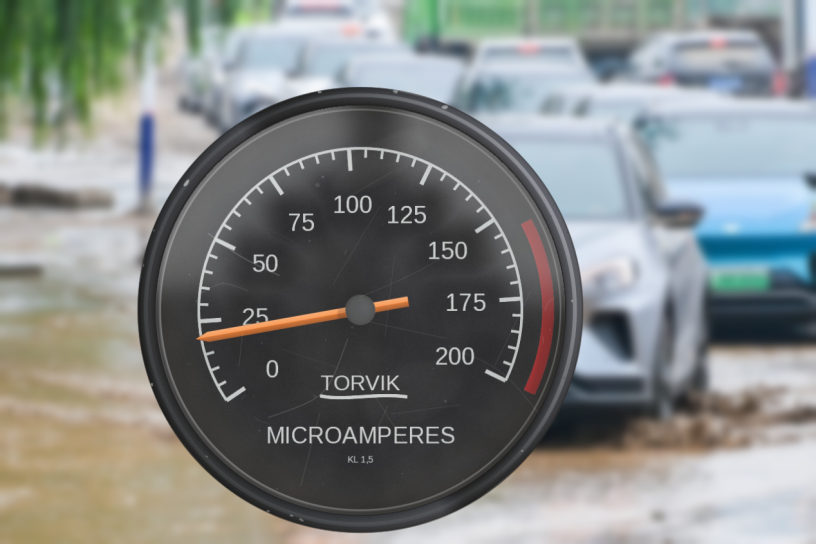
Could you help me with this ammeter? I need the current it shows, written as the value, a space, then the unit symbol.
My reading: 20 µA
